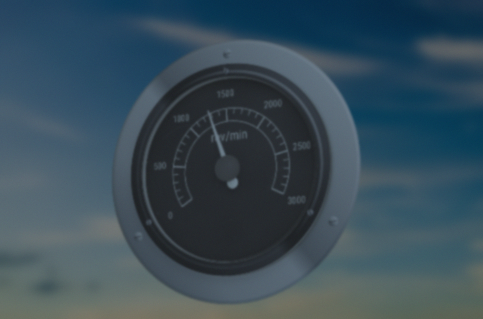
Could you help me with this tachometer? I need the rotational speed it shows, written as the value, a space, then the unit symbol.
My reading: 1300 rpm
